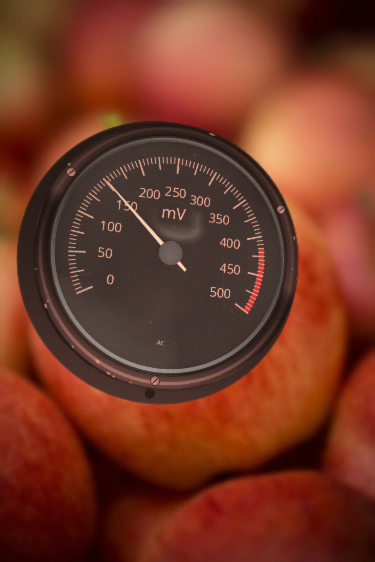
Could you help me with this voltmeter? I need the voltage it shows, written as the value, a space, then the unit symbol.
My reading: 150 mV
